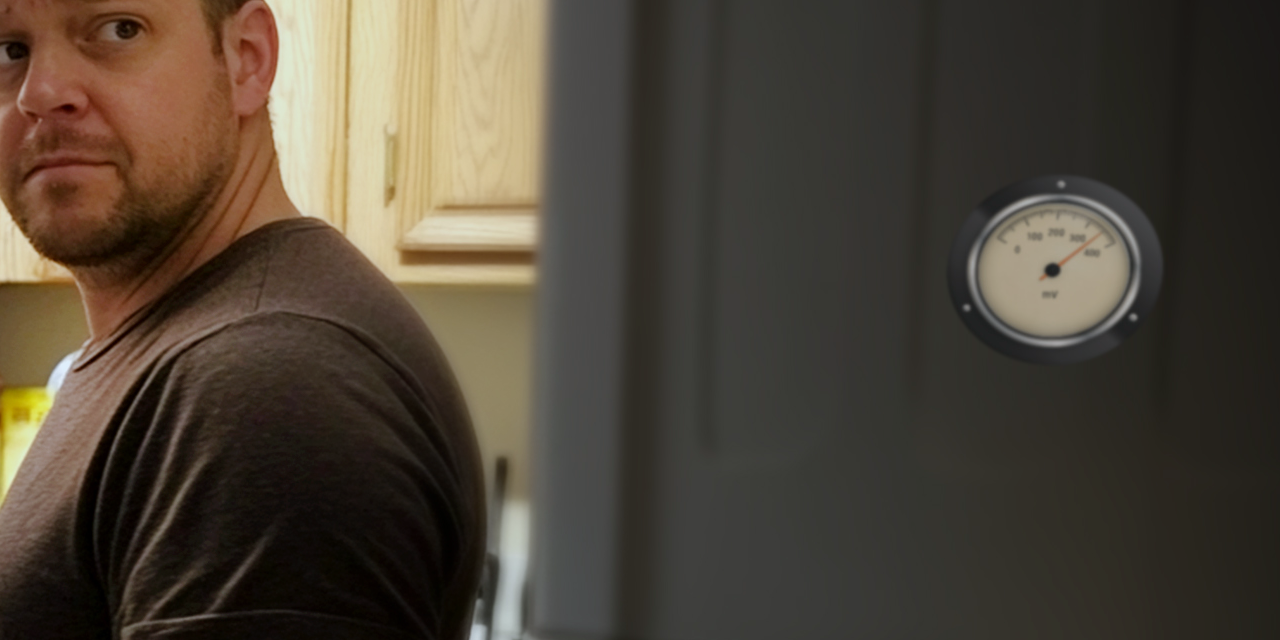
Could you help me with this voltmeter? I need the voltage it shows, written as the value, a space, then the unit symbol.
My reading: 350 mV
